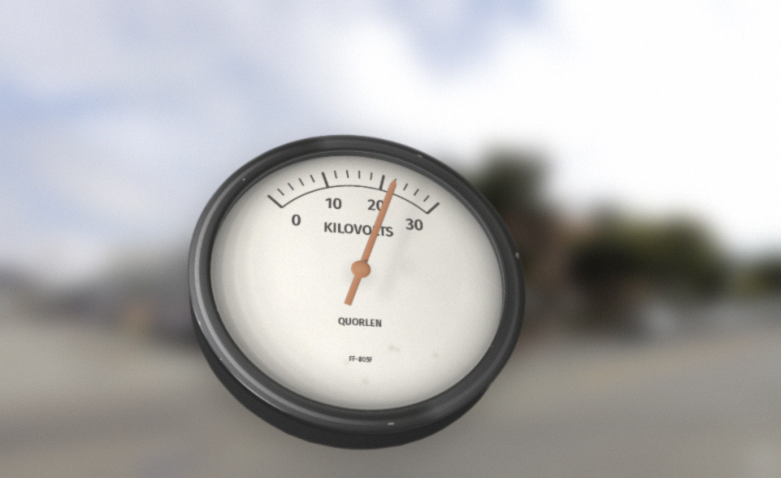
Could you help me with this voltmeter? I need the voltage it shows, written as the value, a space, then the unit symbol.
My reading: 22 kV
